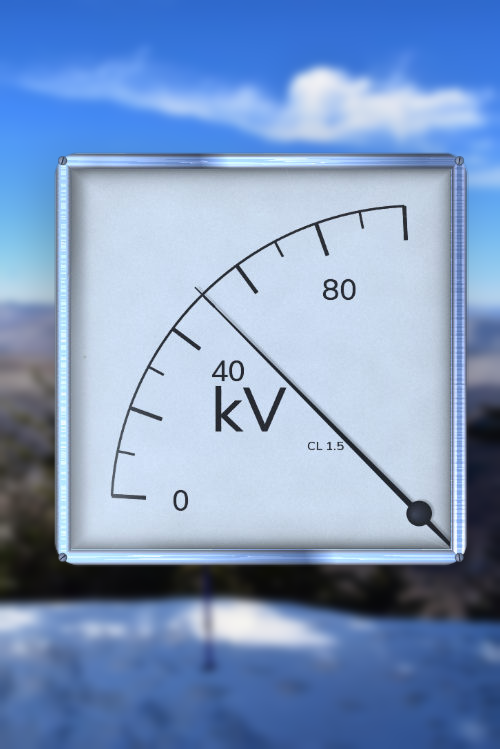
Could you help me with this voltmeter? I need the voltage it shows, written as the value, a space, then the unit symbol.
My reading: 50 kV
